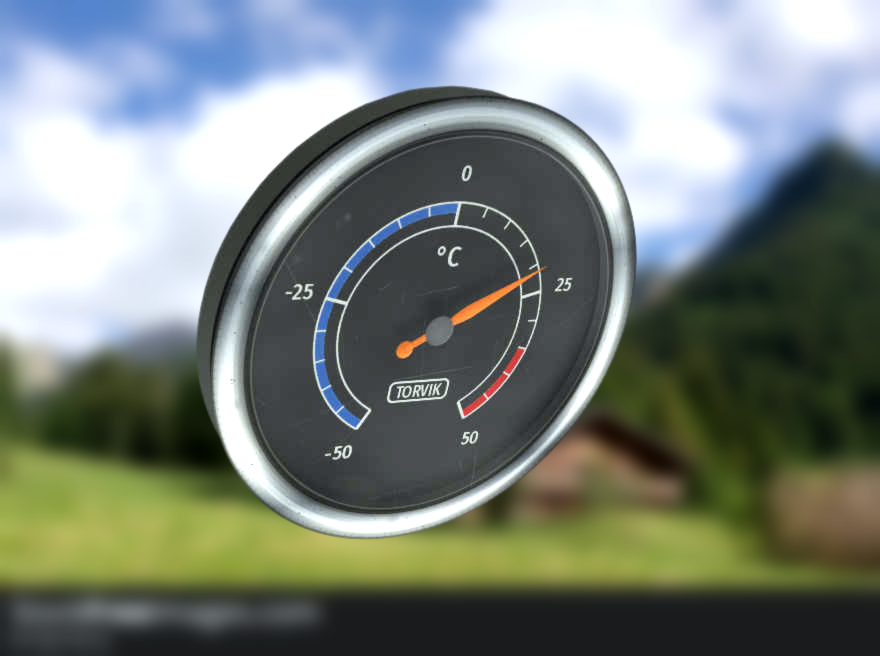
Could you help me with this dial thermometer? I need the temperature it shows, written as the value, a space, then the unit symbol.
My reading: 20 °C
